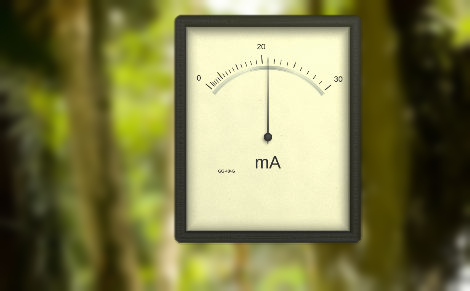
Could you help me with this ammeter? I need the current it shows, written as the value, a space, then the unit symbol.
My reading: 21 mA
